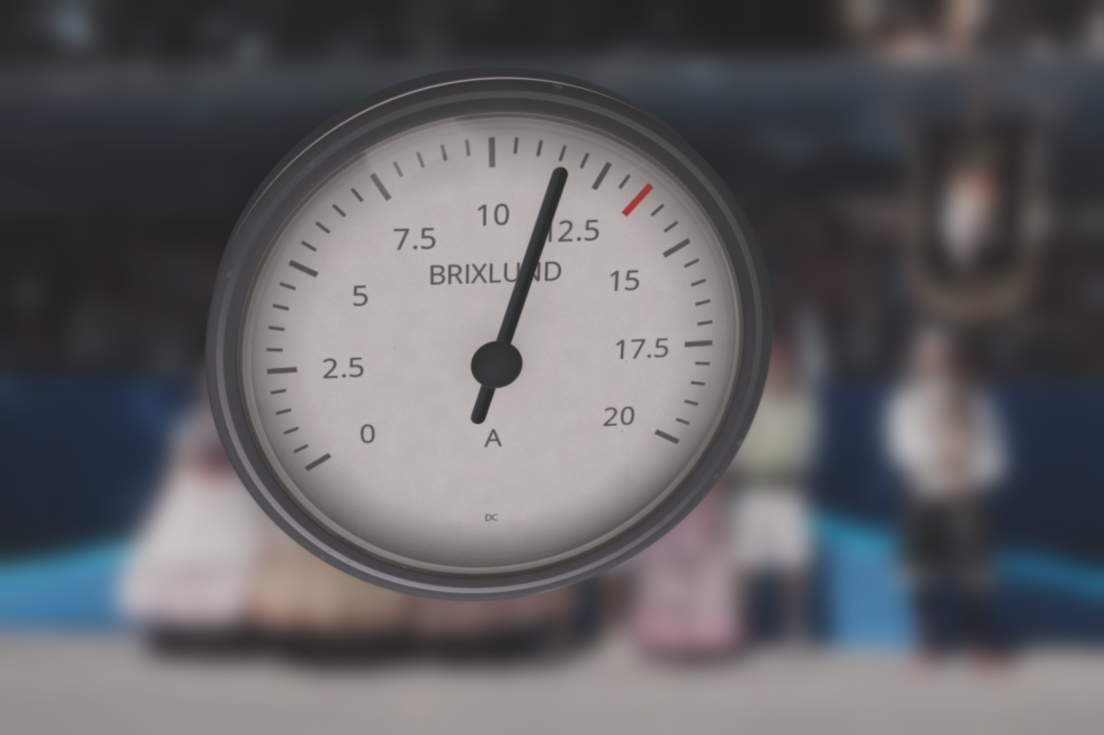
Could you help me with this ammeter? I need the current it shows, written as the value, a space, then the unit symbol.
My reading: 11.5 A
